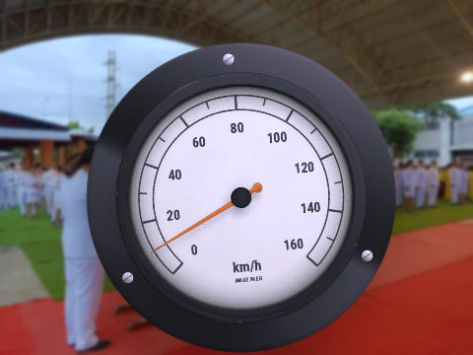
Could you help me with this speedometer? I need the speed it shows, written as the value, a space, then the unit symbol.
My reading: 10 km/h
